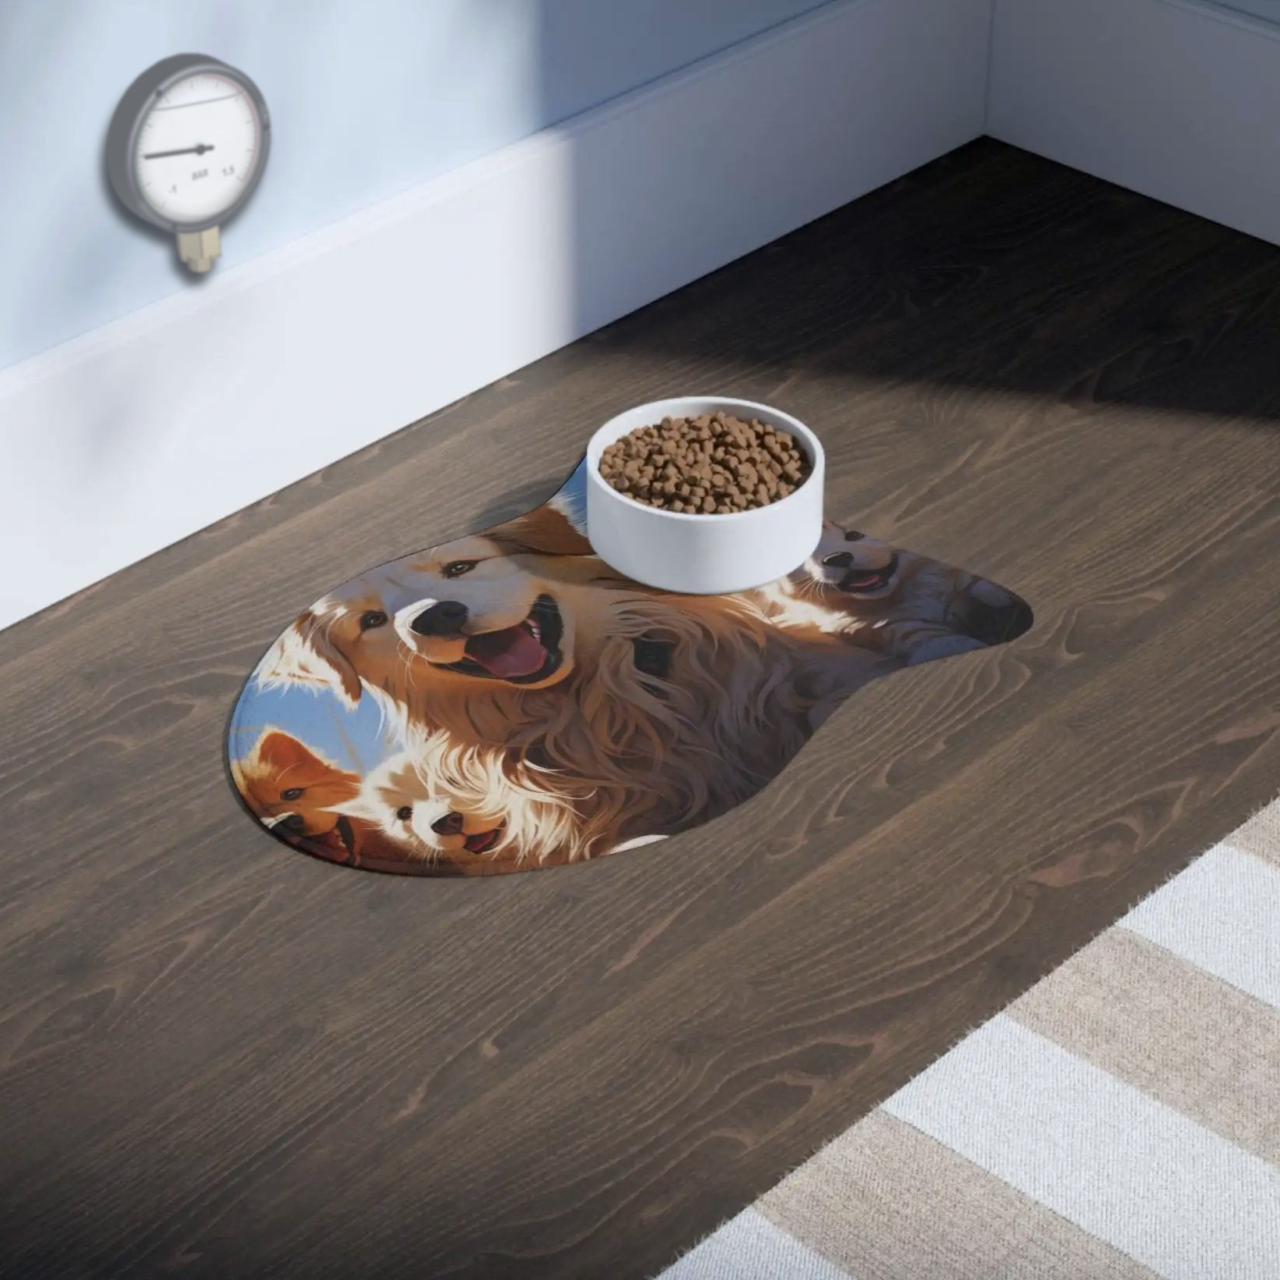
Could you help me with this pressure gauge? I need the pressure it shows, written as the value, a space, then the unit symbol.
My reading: -0.5 bar
